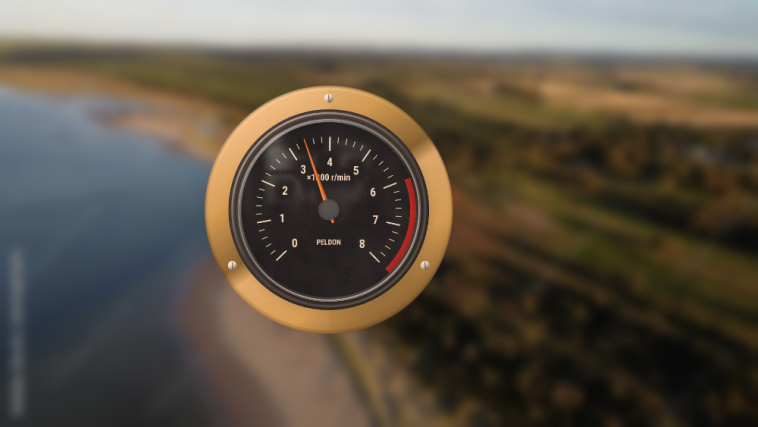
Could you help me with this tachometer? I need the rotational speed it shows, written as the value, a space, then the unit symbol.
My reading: 3400 rpm
